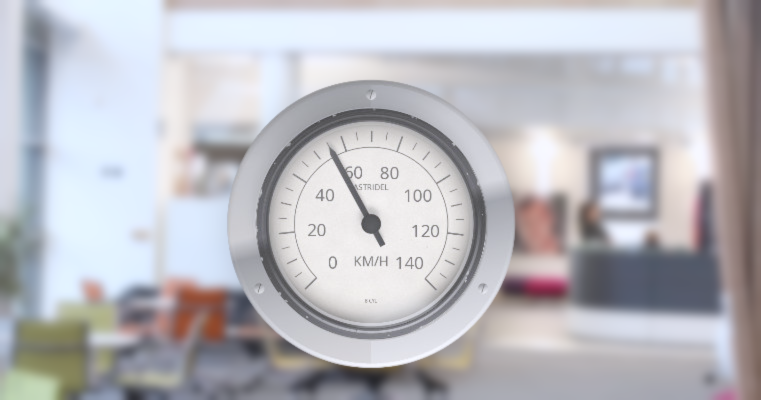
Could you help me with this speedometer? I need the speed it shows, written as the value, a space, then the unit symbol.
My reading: 55 km/h
